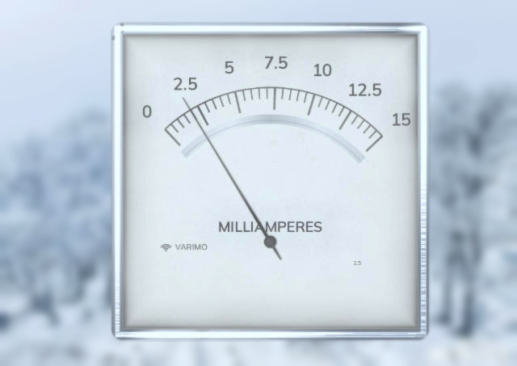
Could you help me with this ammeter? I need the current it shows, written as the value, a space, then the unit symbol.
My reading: 2 mA
